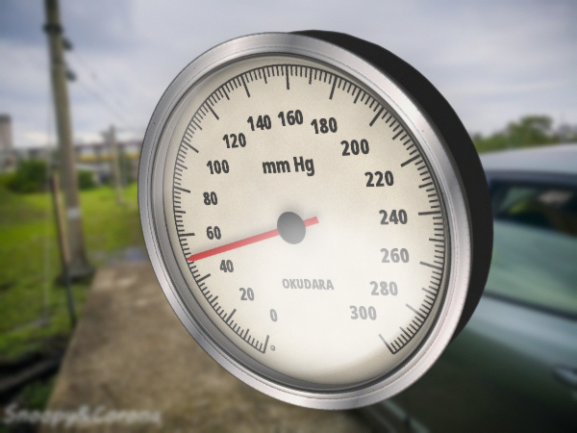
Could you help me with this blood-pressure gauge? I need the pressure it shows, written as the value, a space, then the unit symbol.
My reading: 50 mmHg
